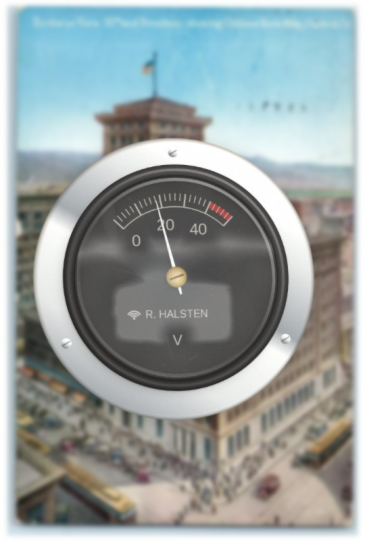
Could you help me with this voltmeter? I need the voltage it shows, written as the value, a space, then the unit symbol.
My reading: 18 V
